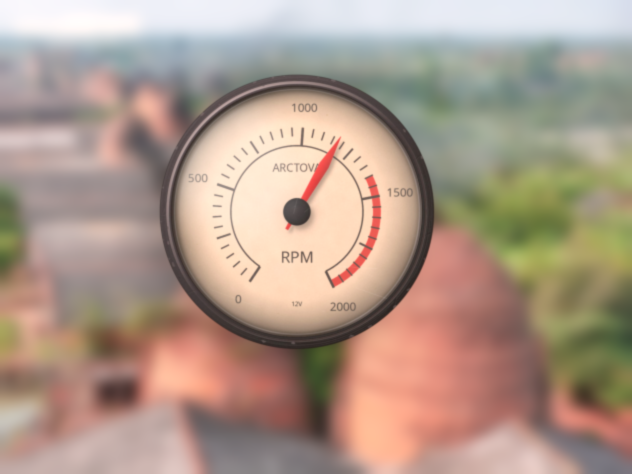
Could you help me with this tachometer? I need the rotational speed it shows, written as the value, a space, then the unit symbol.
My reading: 1175 rpm
